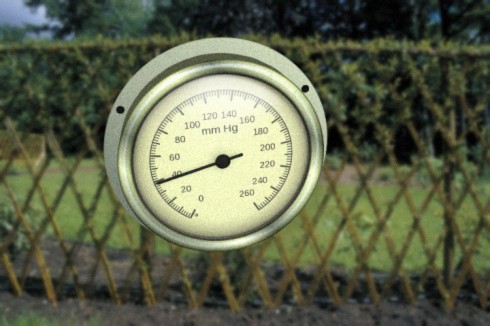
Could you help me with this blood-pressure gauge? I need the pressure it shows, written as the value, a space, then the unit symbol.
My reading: 40 mmHg
